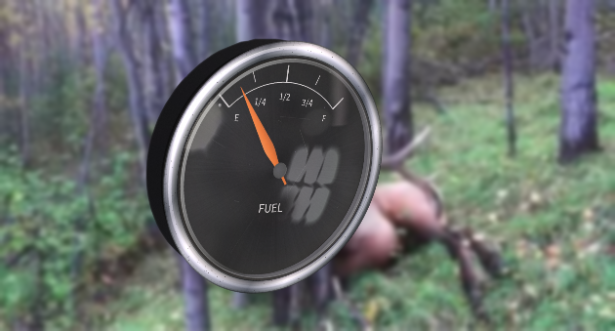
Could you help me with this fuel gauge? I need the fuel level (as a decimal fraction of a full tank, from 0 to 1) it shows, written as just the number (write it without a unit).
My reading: 0.125
